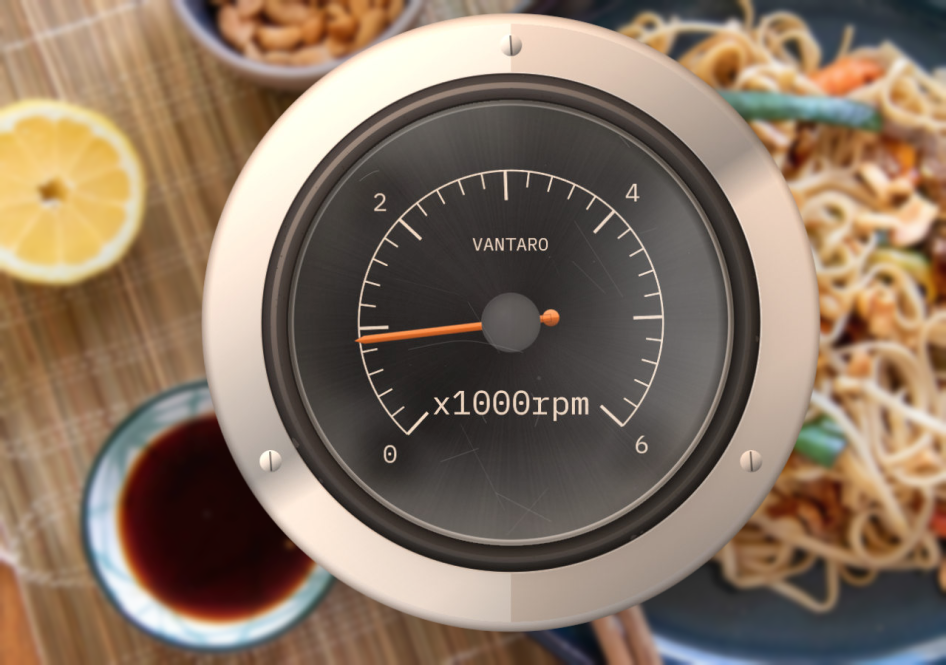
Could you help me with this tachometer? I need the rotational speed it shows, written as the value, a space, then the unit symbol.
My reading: 900 rpm
